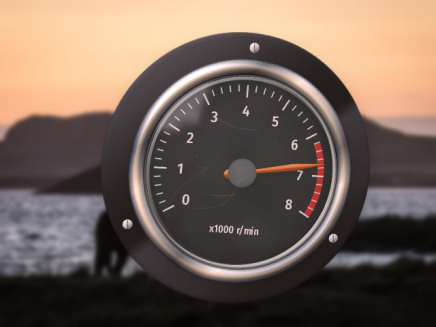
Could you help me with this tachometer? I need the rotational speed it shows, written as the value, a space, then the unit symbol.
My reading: 6700 rpm
